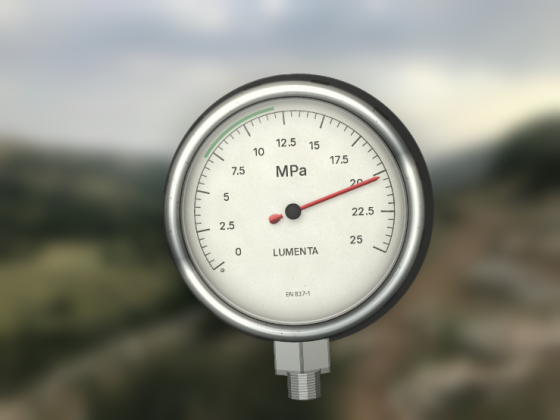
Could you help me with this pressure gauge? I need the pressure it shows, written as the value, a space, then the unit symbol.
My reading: 20.25 MPa
